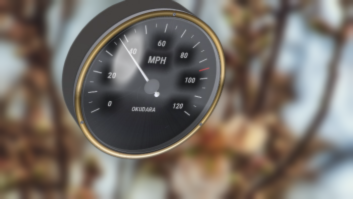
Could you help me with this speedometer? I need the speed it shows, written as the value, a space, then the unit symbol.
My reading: 37.5 mph
